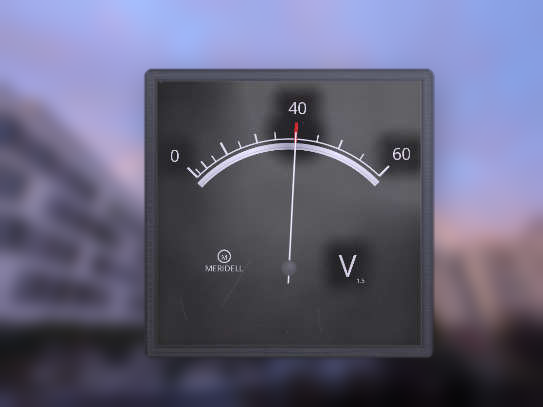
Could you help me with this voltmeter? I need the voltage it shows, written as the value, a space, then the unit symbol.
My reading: 40 V
